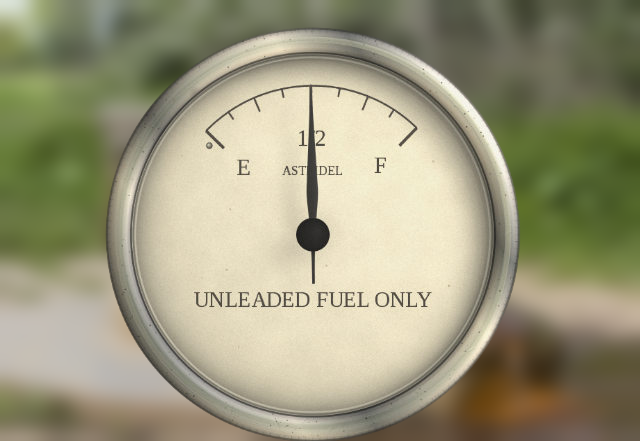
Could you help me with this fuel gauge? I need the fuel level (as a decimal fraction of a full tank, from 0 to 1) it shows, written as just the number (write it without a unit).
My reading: 0.5
